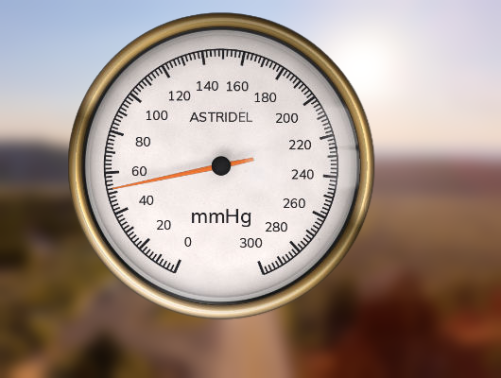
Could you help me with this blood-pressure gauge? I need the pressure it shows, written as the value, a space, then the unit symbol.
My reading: 52 mmHg
